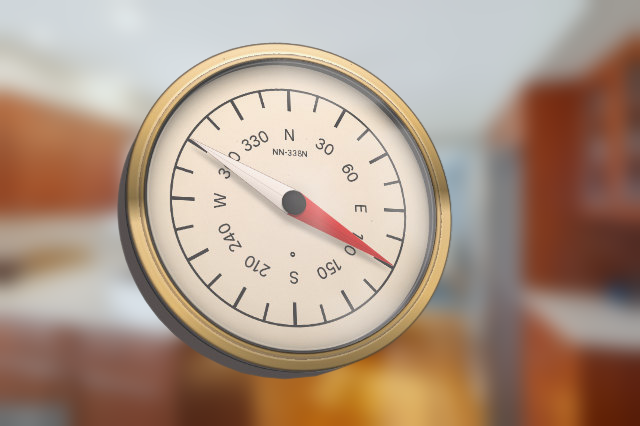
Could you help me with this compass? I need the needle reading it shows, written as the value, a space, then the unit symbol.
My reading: 120 °
